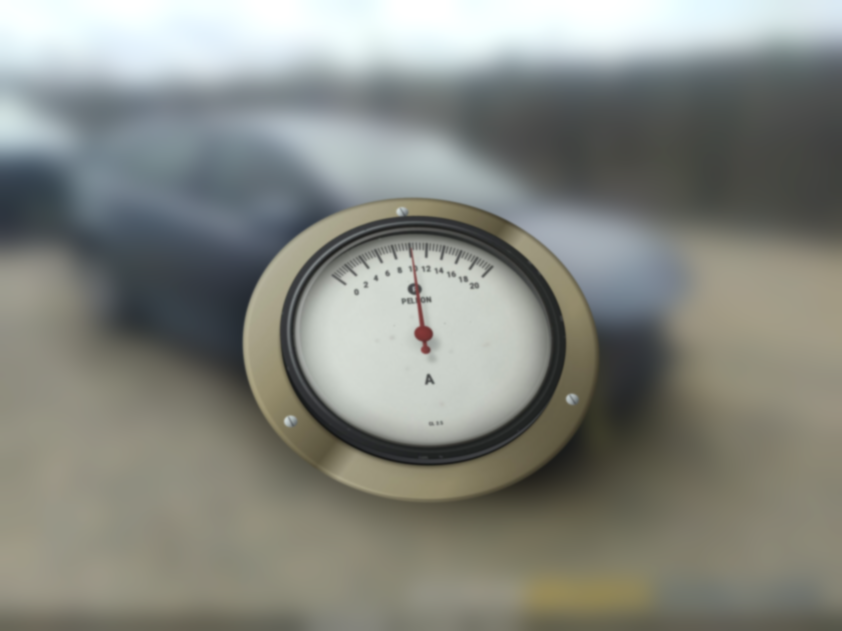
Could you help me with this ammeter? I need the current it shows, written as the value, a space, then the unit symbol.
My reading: 10 A
